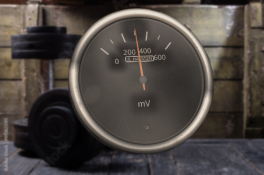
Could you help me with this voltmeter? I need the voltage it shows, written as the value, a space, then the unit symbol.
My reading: 300 mV
